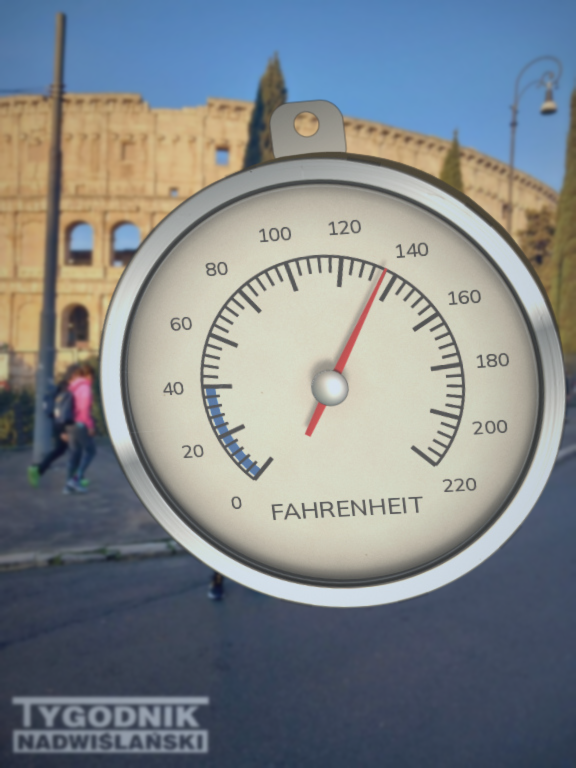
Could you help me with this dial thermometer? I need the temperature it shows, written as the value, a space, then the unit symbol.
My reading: 136 °F
